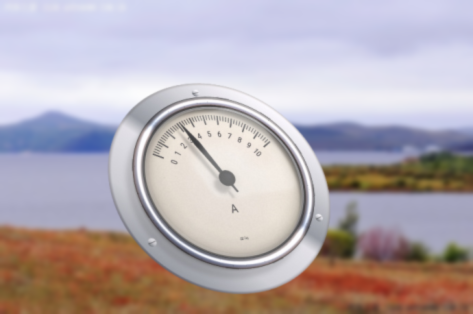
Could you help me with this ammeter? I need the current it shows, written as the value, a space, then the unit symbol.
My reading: 3 A
